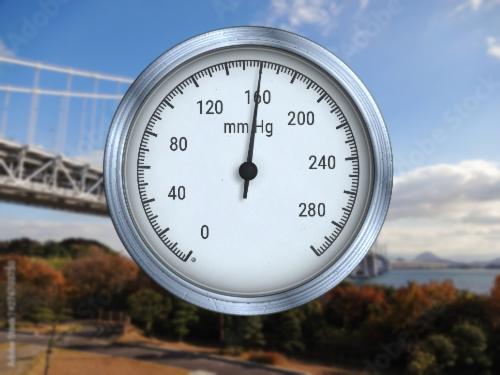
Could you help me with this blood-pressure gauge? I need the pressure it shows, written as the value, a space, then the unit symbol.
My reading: 160 mmHg
